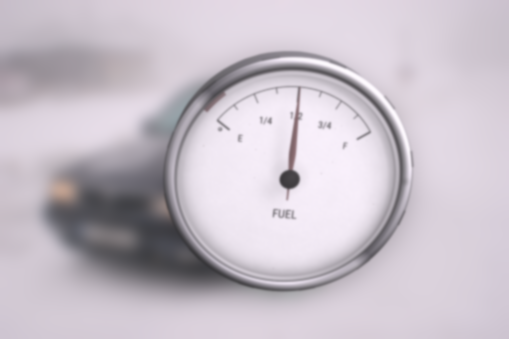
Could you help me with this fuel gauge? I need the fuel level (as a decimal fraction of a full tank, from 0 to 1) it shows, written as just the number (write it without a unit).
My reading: 0.5
